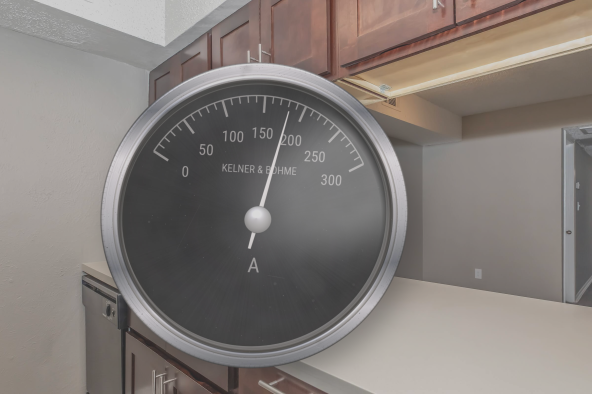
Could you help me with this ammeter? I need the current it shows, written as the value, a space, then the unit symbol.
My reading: 180 A
